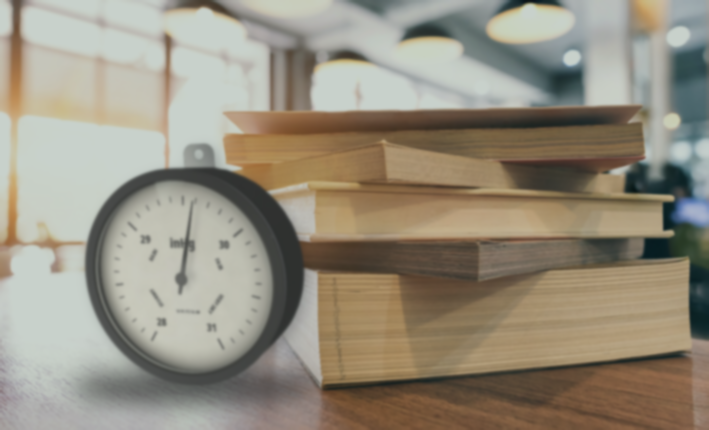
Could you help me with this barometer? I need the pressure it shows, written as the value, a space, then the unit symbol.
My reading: 29.6 inHg
